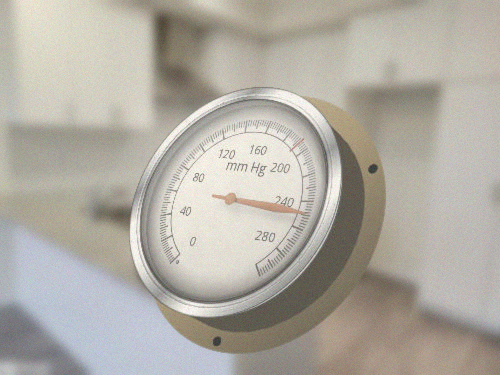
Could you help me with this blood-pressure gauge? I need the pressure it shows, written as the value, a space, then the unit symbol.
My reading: 250 mmHg
